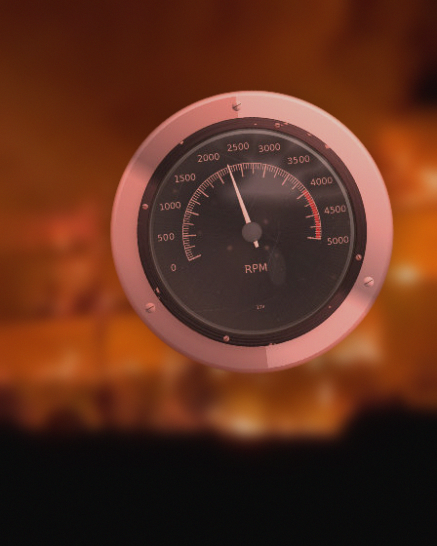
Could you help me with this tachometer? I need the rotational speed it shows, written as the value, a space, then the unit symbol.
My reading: 2250 rpm
